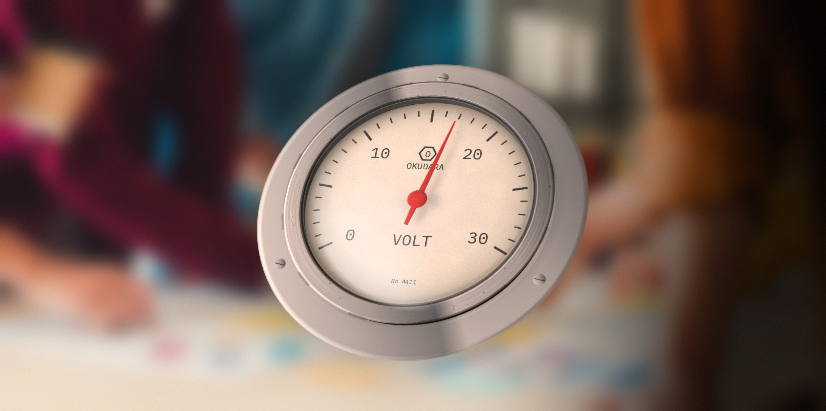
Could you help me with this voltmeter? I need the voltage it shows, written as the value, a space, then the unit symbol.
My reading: 17 V
